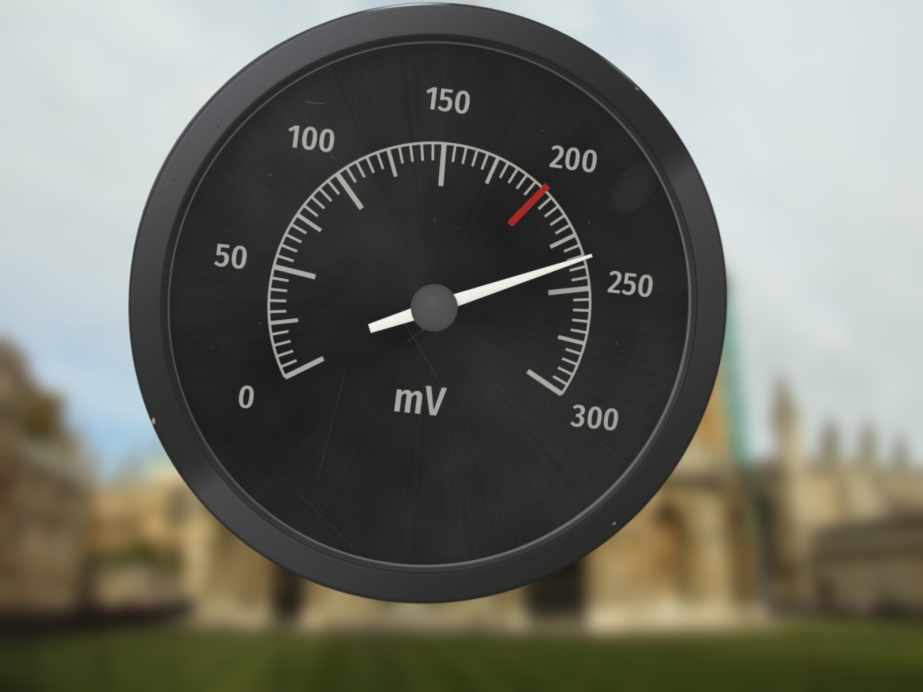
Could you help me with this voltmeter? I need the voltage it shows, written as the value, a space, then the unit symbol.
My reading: 235 mV
